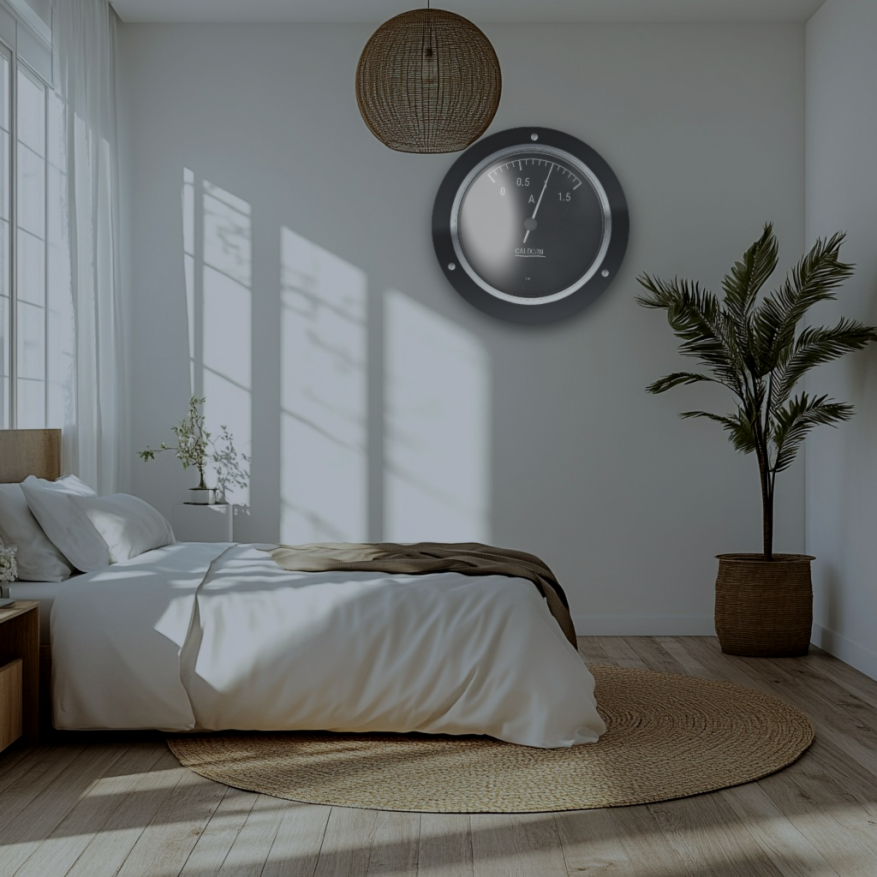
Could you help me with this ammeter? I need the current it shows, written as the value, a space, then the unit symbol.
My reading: 1 A
